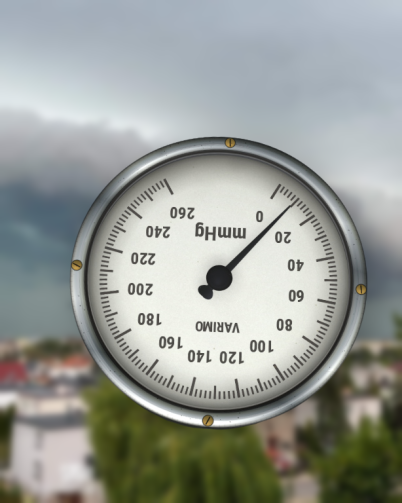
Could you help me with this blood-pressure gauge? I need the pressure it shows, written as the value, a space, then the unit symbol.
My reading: 10 mmHg
